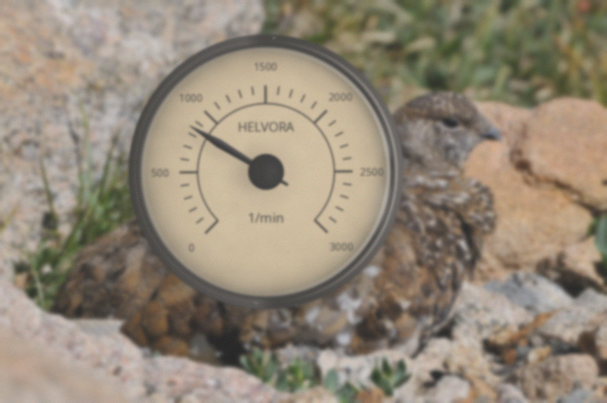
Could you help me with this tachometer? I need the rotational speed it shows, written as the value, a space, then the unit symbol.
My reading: 850 rpm
